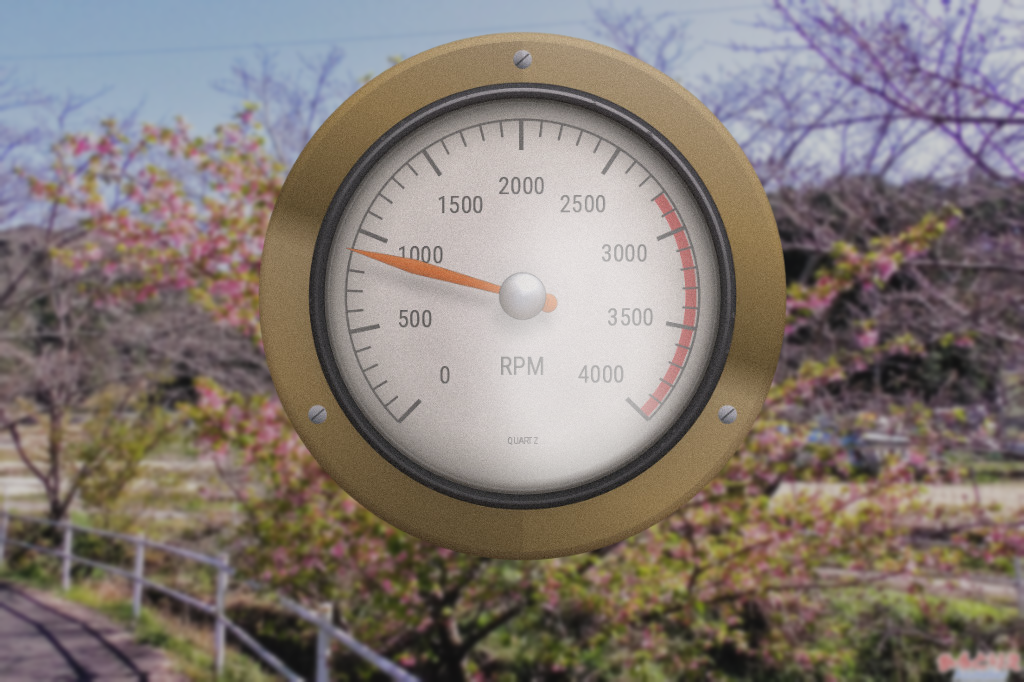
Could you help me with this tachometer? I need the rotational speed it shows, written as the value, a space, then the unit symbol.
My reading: 900 rpm
